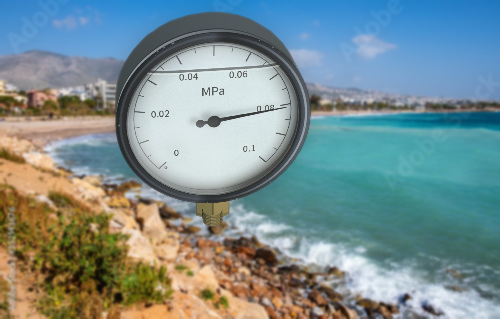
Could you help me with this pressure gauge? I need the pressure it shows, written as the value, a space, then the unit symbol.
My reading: 0.08 MPa
